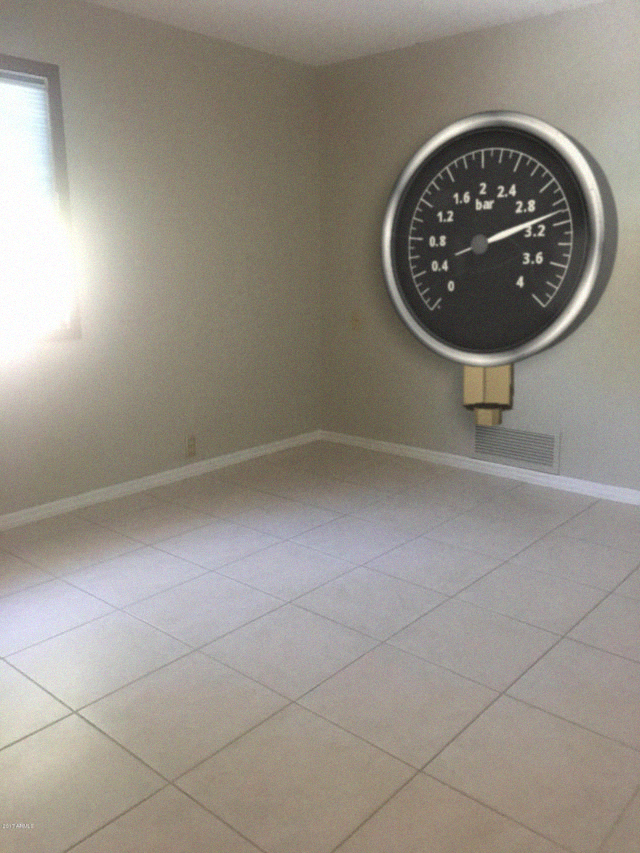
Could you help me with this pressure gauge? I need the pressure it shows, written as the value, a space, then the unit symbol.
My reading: 3.1 bar
